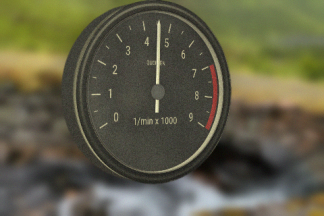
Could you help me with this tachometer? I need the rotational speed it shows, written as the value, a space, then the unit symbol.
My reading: 4500 rpm
